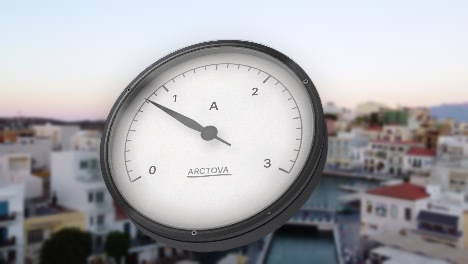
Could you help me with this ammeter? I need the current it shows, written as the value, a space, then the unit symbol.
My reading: 0.8 A
